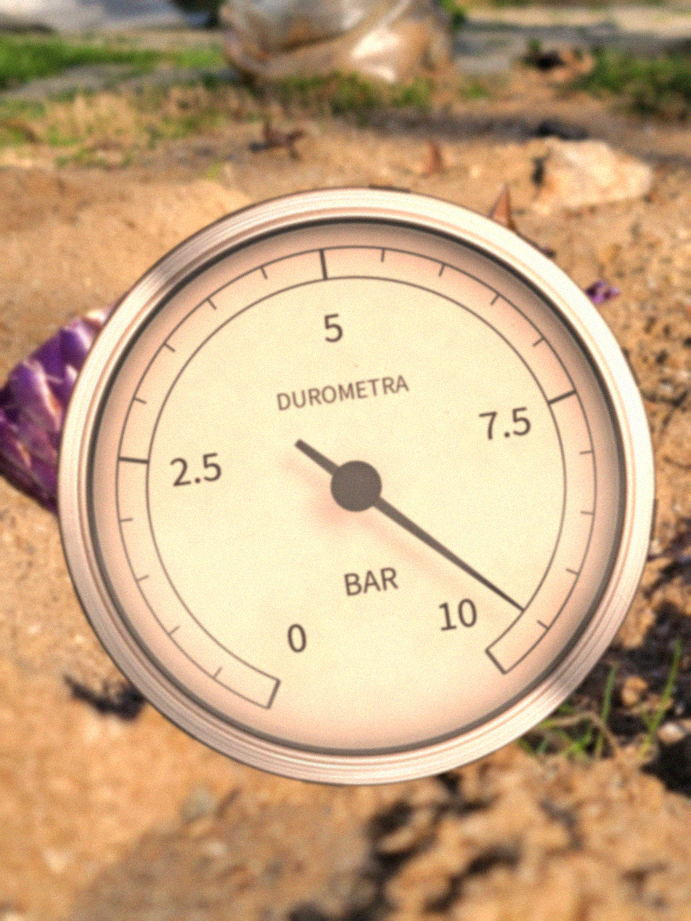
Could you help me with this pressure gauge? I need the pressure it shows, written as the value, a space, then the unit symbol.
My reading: 9.5 bar
